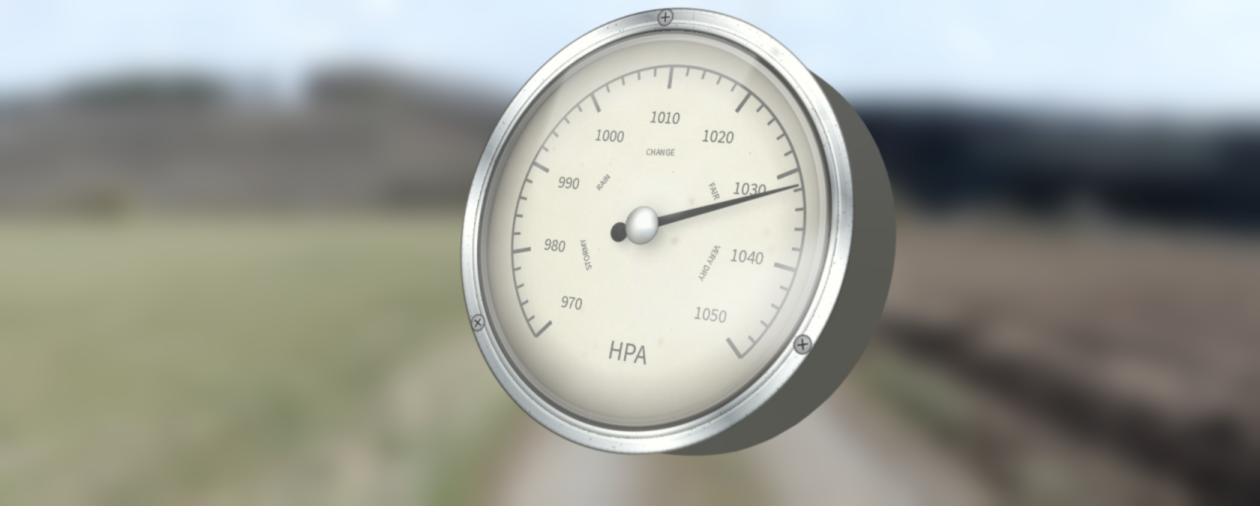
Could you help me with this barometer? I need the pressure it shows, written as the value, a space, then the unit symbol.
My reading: 1032 hPa
